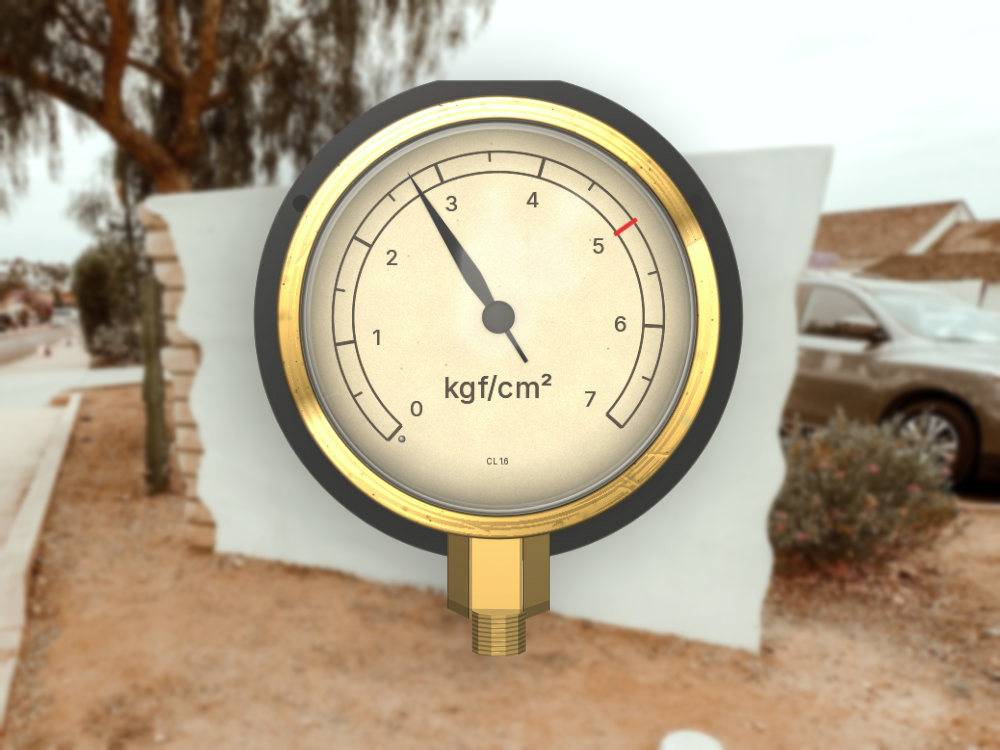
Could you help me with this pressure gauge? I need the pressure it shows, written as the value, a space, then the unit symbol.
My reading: 2.75 kg/cm²
